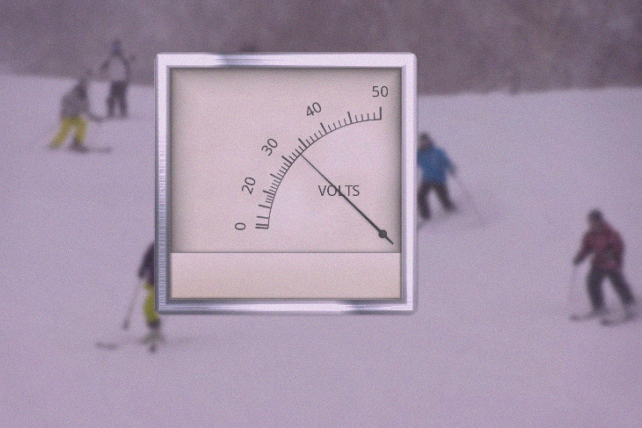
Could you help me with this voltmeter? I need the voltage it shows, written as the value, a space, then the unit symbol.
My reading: 33 V
